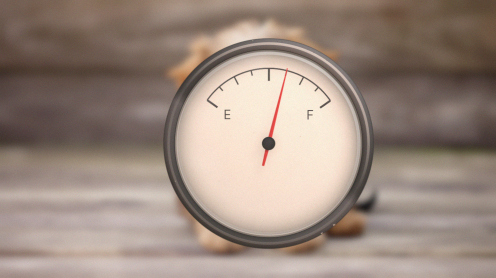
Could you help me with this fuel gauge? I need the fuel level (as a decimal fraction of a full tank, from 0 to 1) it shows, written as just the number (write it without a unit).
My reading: 0.625
